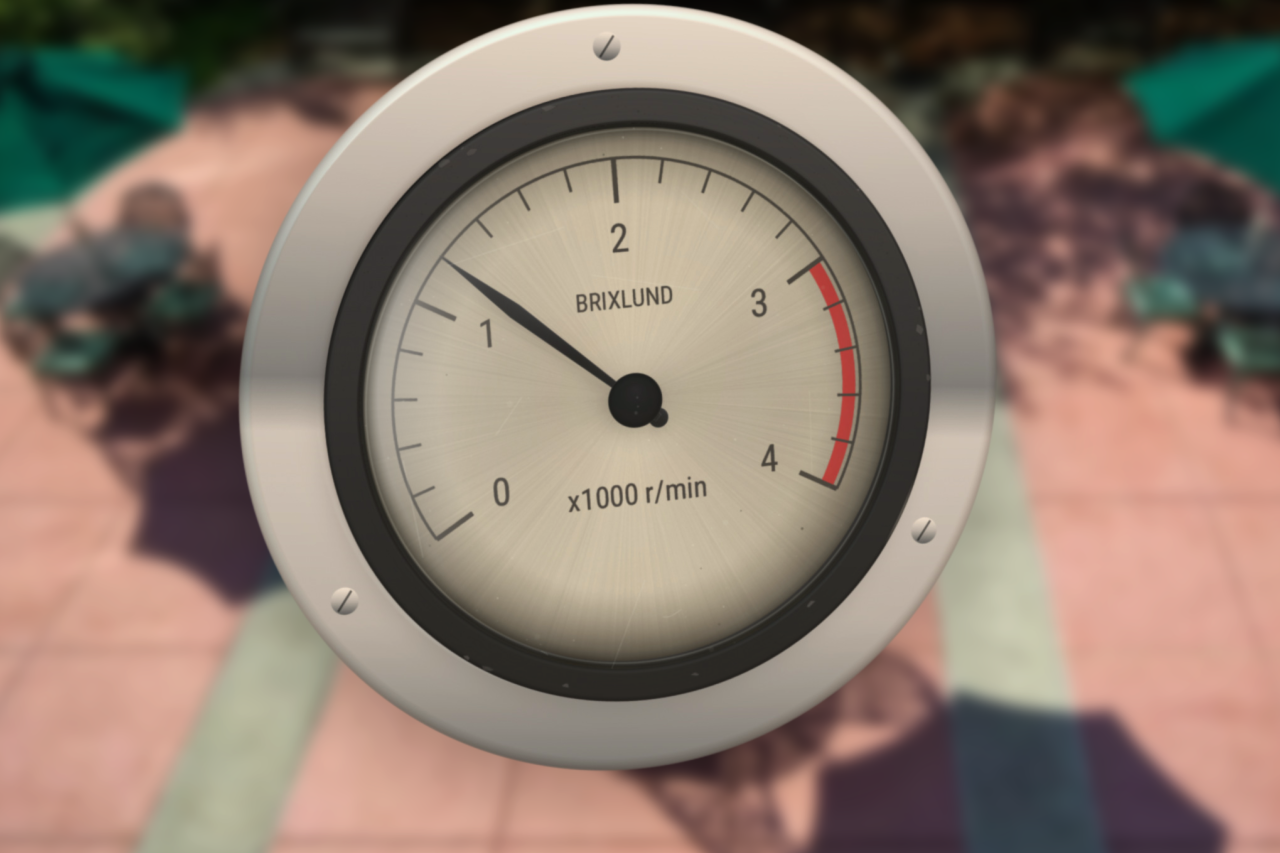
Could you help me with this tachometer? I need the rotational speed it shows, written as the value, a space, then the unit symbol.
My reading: 1200 rpm
